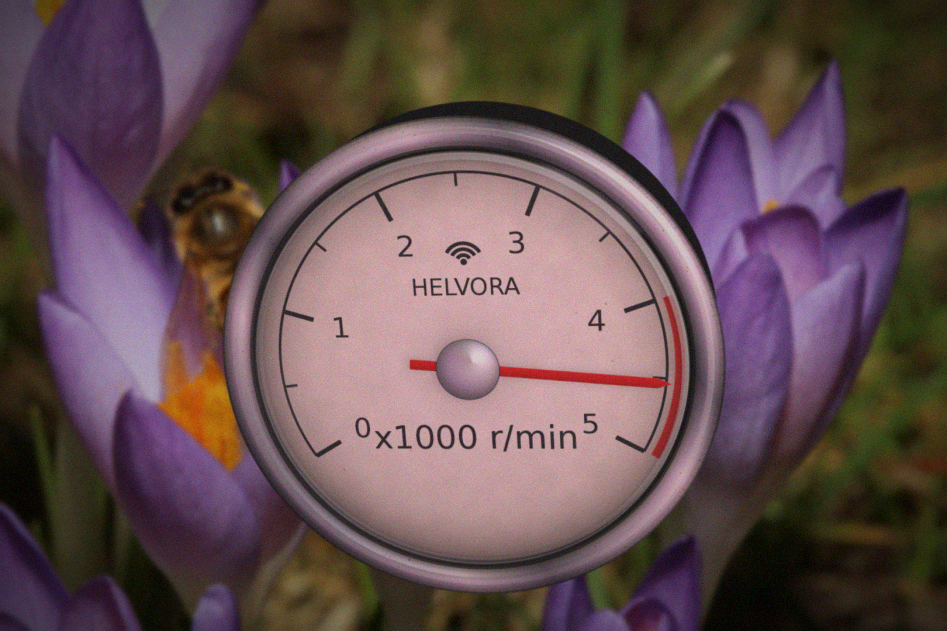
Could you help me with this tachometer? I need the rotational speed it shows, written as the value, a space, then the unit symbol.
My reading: 4500 rpm
